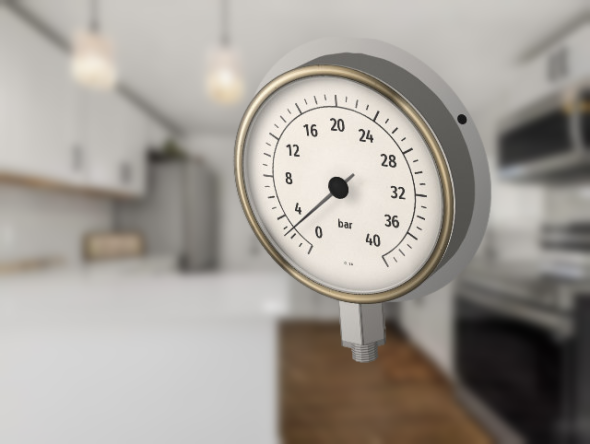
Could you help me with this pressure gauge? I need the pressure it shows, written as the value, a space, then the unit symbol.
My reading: 2.5 bar
